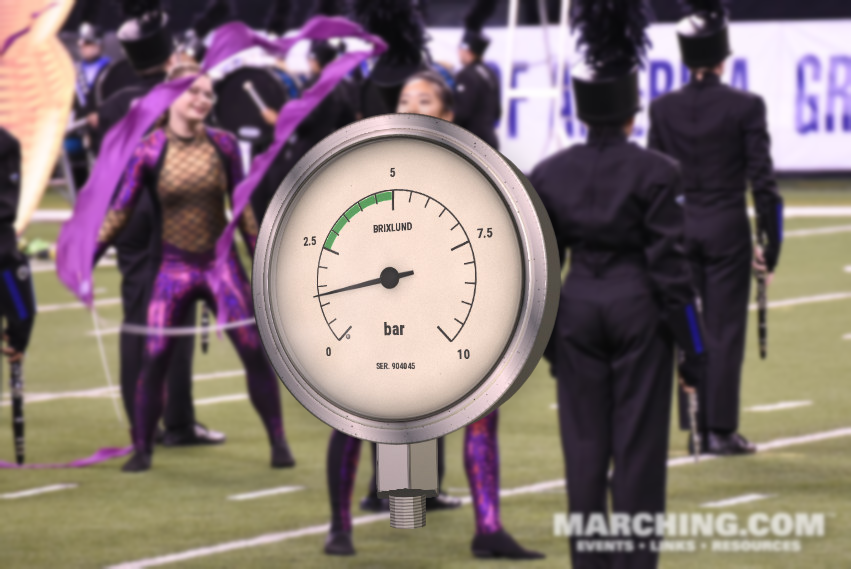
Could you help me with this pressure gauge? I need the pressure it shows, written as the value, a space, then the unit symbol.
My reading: 1.25 bar
